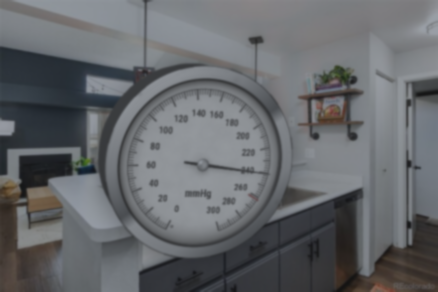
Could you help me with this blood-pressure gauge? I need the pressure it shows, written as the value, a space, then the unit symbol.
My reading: 240 mmHg
